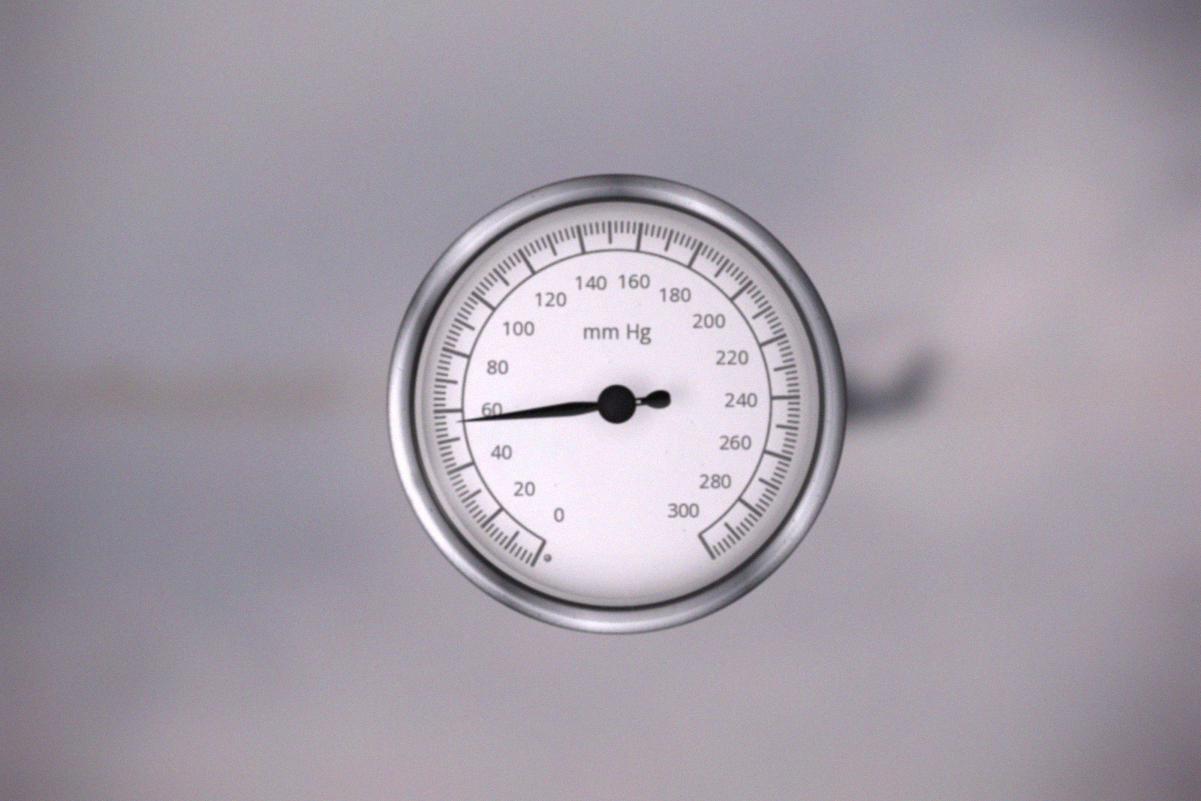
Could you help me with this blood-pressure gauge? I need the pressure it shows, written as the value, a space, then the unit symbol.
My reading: 56 mmHg
